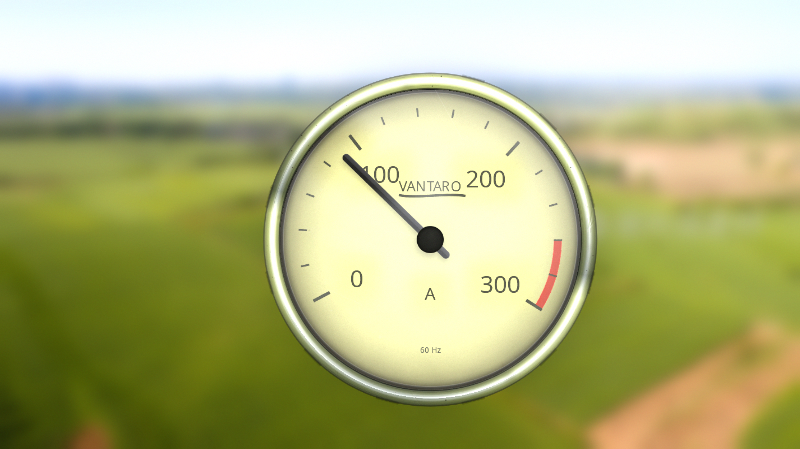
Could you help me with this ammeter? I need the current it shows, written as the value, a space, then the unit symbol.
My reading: 90 A
